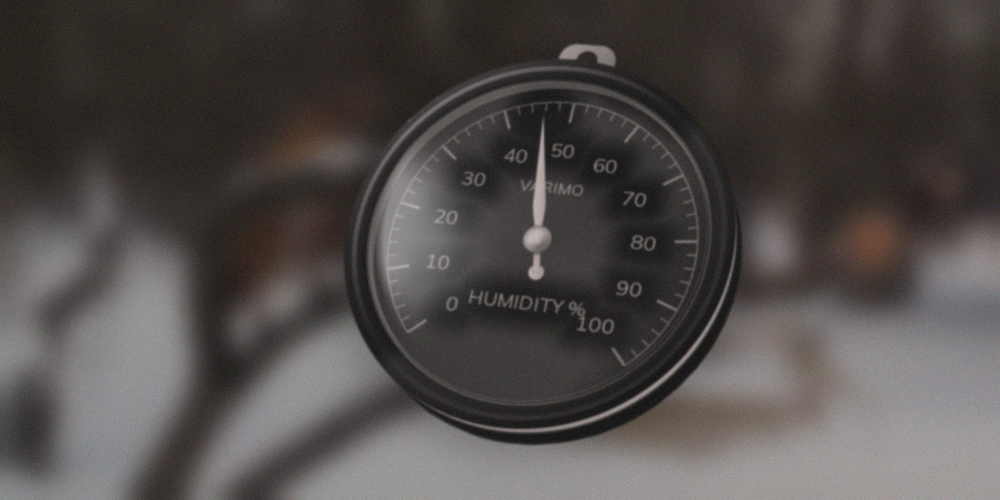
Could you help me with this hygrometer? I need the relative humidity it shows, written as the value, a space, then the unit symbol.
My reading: 46 %
